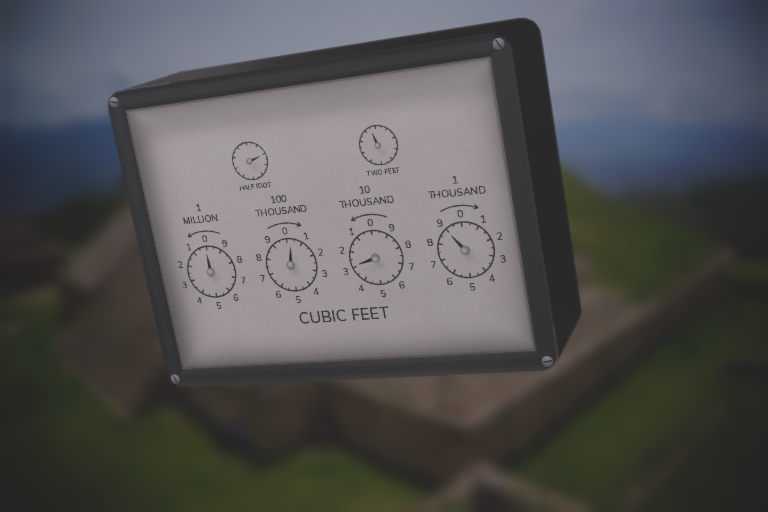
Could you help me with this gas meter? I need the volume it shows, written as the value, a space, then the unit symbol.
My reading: 2900 ft³
